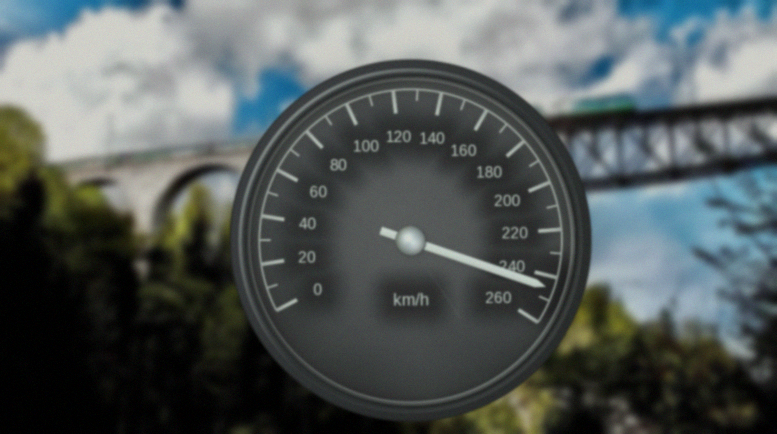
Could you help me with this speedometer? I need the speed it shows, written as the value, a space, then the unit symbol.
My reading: 245 km/h
